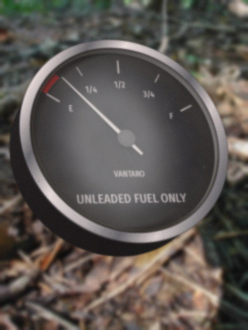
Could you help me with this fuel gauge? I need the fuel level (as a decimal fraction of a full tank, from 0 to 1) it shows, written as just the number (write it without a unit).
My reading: 0.125
